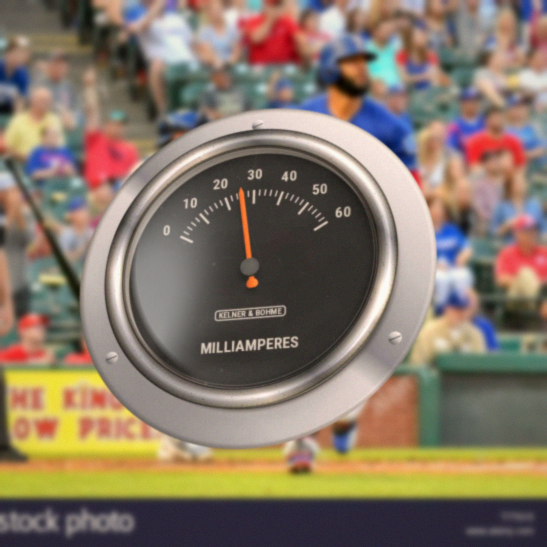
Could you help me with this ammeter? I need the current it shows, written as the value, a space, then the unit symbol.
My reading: 26 mA
